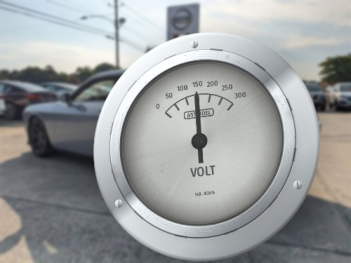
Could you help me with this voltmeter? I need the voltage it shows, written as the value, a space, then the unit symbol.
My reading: 150 V
